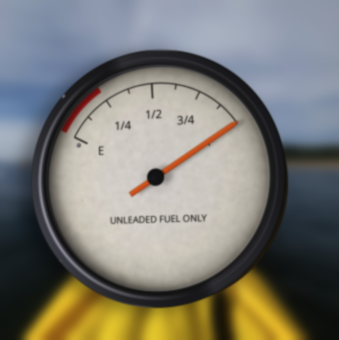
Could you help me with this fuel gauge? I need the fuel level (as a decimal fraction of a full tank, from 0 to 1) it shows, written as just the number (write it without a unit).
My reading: 1
